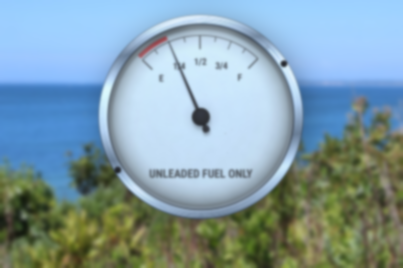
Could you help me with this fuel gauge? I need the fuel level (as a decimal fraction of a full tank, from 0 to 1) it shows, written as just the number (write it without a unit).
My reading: 0.25
